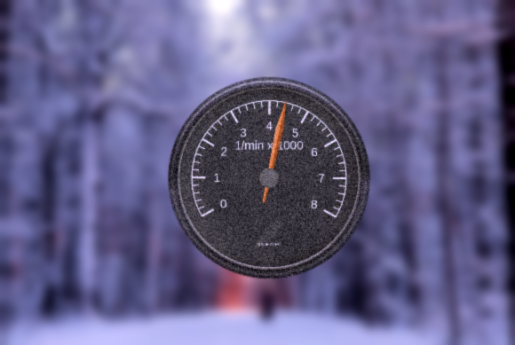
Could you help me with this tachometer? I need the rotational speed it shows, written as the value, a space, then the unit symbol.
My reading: 4400 rpm
